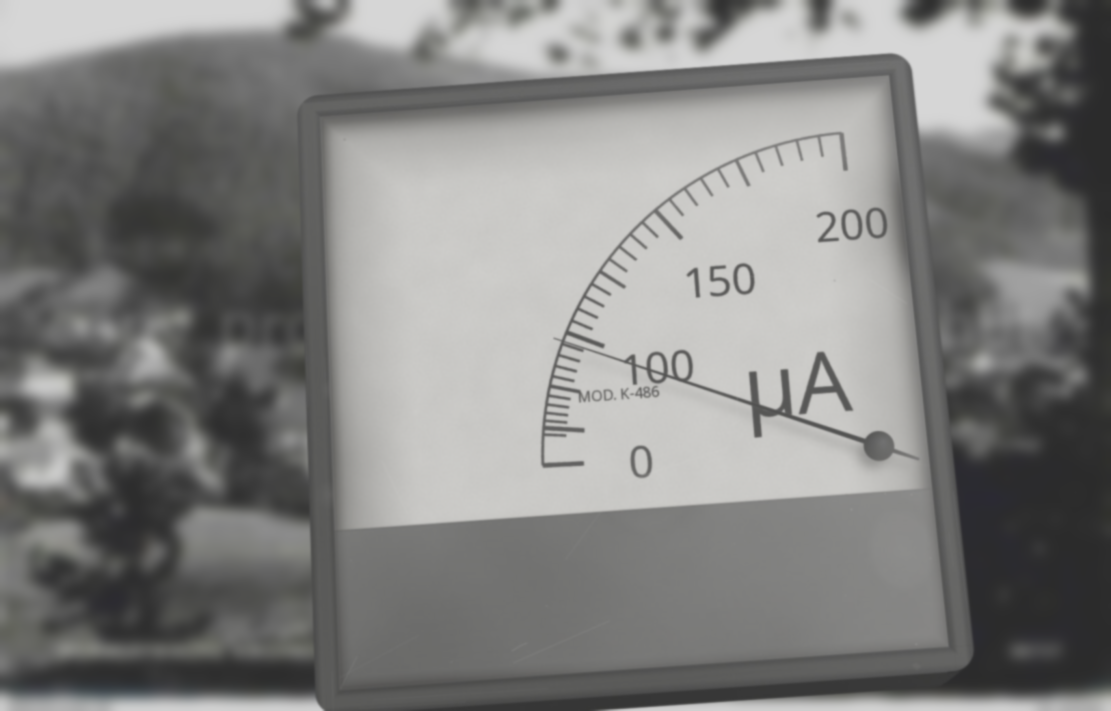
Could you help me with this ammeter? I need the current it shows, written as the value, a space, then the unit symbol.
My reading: 95 µA
